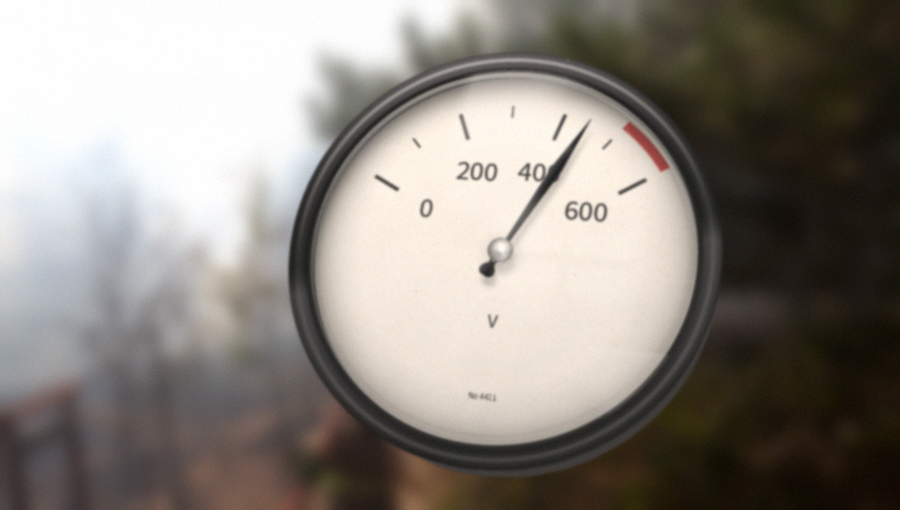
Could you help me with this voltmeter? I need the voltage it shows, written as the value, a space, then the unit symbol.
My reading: 450 V
